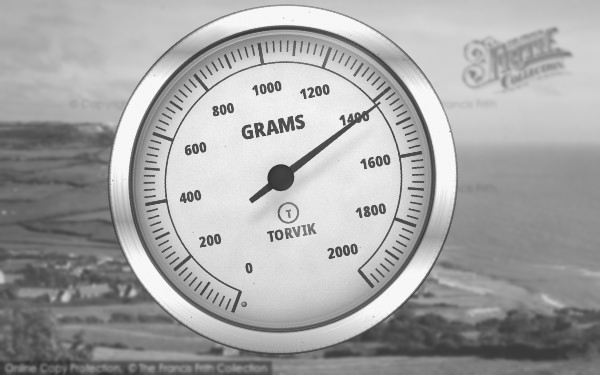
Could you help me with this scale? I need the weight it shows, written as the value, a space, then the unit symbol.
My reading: 1420 g
